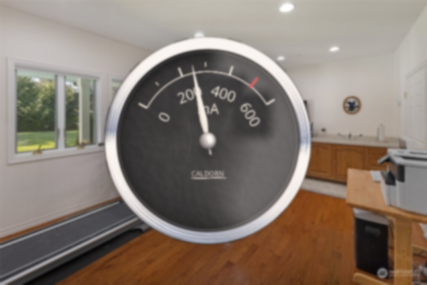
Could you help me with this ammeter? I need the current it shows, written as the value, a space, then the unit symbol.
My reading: 250 mA
